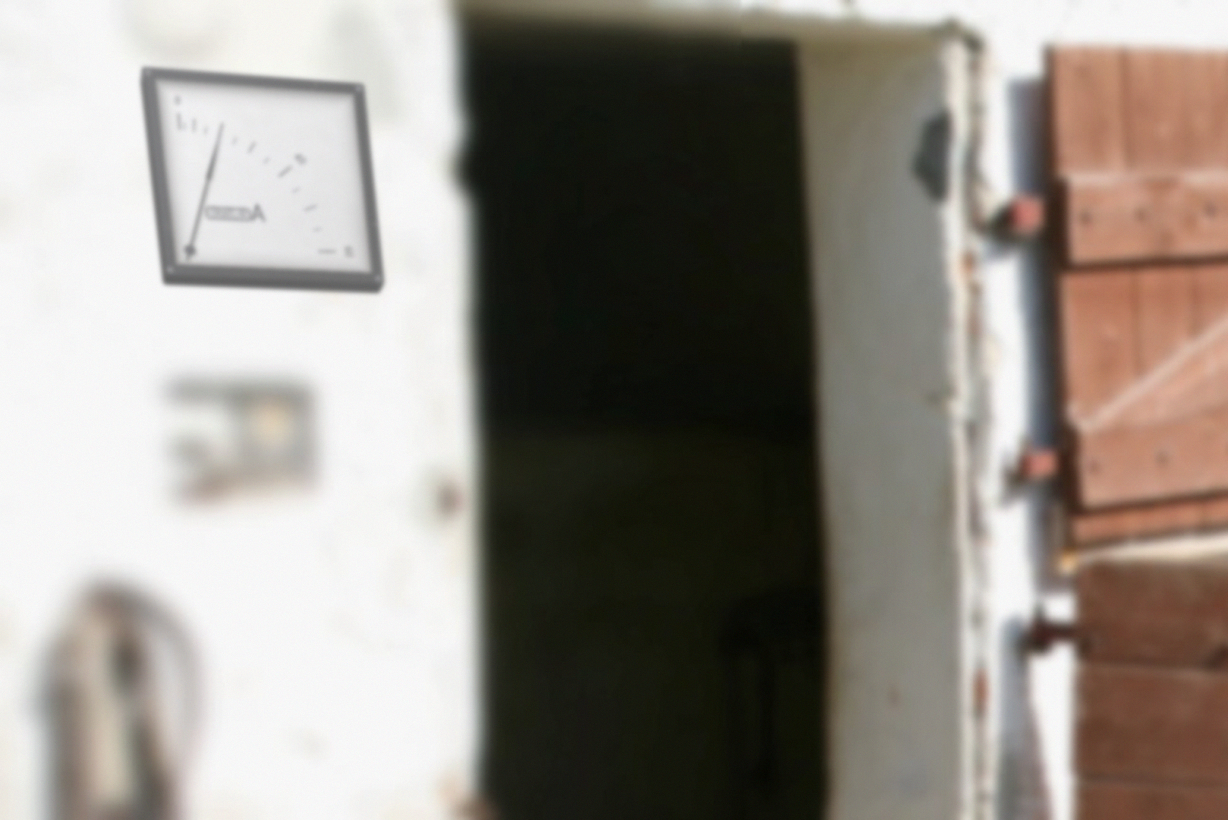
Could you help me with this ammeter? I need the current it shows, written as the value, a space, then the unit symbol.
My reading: 20 A
